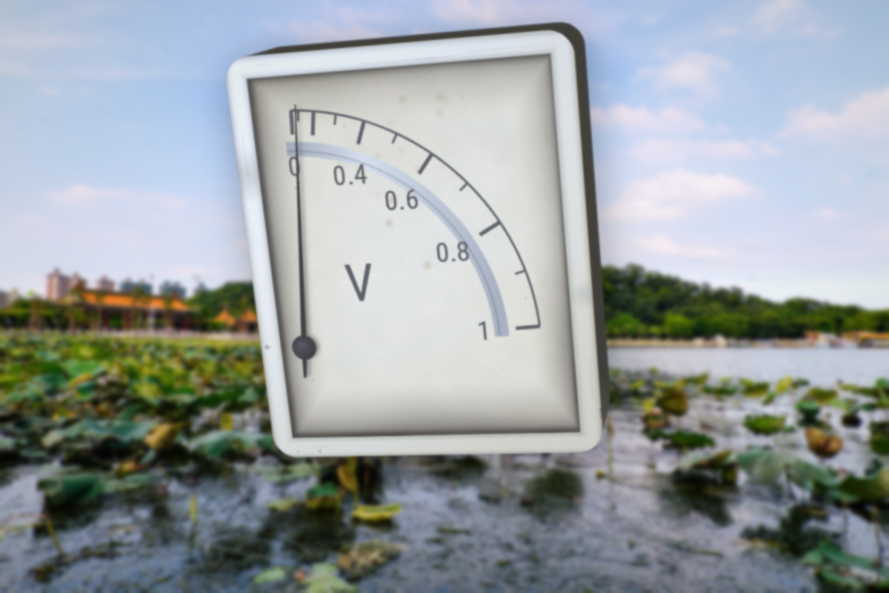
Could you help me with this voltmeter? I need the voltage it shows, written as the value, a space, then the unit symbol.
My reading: 0.1 V
